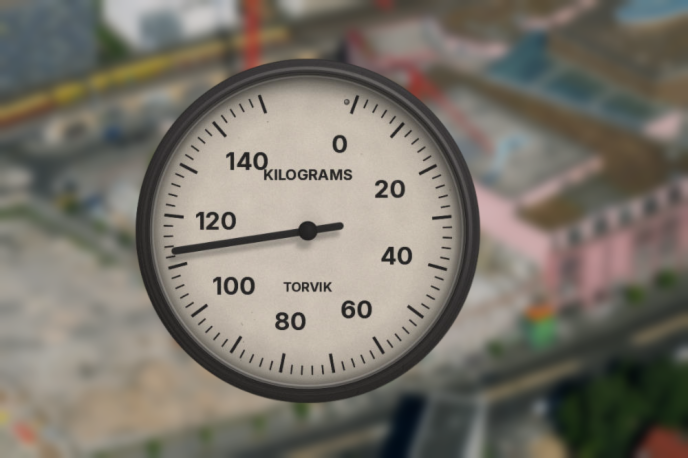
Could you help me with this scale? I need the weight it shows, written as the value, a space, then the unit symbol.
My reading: 113 kg
